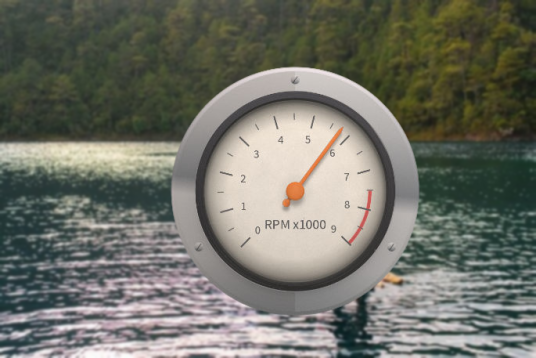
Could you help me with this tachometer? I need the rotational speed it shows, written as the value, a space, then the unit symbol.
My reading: 5750 rpm
